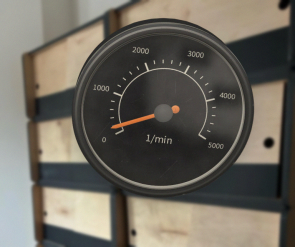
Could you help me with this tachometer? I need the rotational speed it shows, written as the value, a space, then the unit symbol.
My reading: 200 rpm
